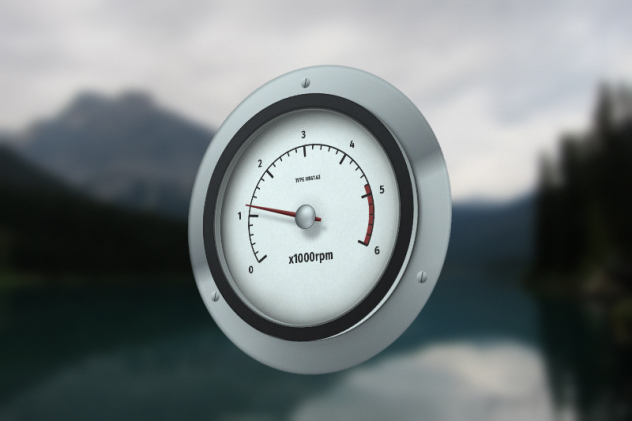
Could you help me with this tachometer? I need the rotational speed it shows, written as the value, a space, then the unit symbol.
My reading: 1200 rpm
